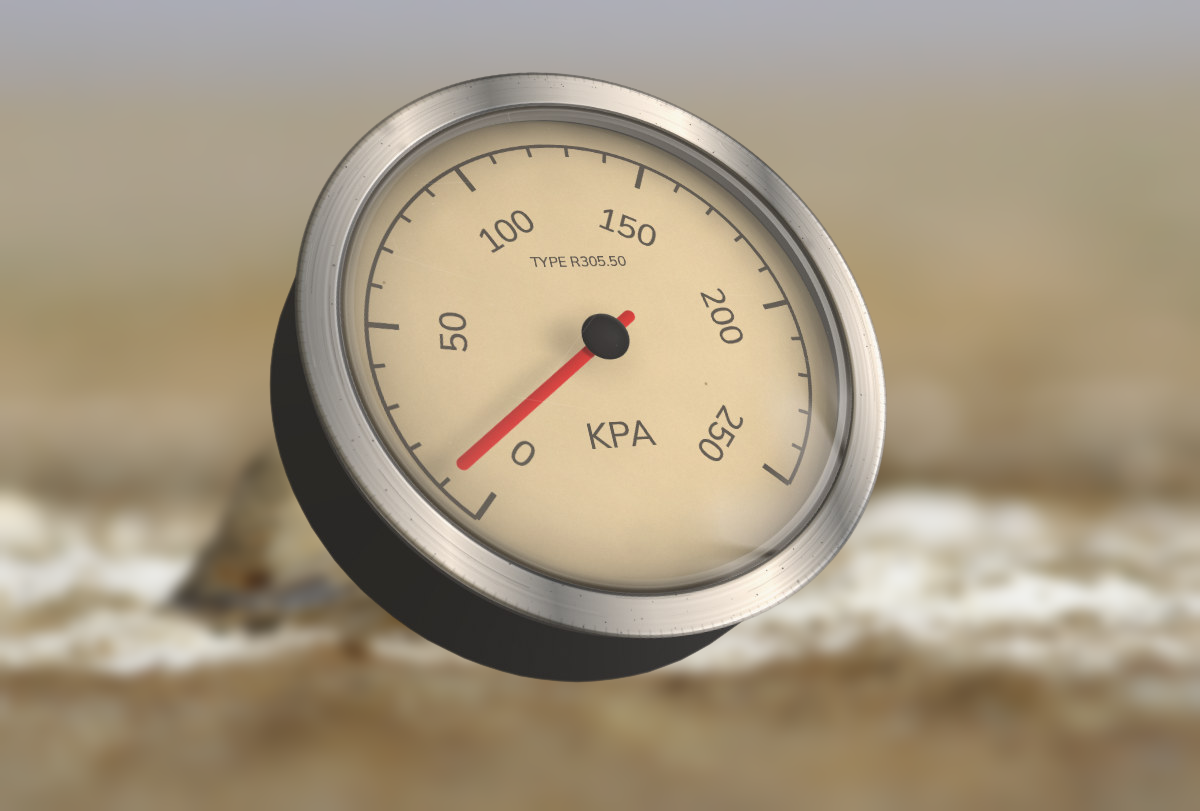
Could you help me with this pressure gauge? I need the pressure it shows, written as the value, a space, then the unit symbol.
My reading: 10 kPa
